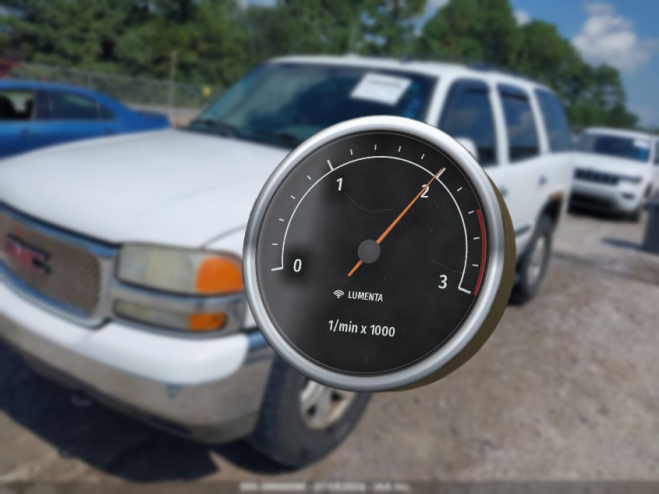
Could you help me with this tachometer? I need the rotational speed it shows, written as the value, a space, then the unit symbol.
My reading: 2000 rpm
